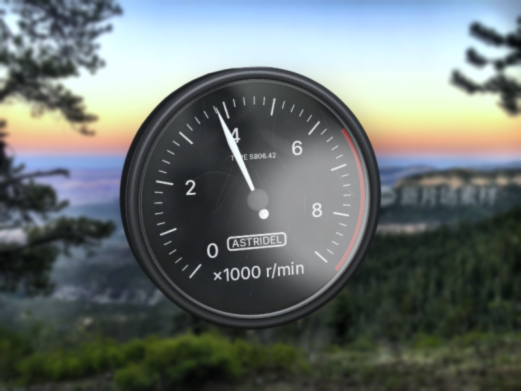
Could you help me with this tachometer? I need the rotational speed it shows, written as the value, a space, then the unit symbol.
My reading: 3800 rpm
